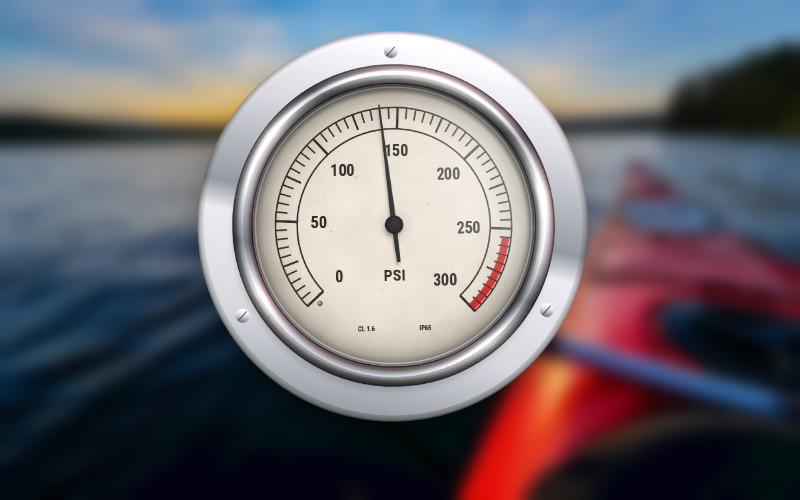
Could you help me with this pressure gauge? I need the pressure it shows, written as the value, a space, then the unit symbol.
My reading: 140 psi
